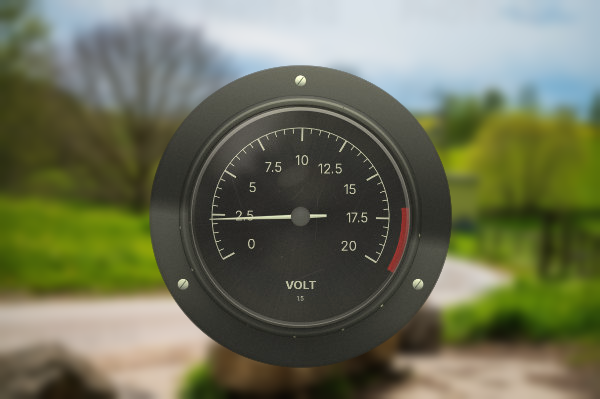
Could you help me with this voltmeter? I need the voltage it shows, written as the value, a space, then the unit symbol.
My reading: 2.25 V
